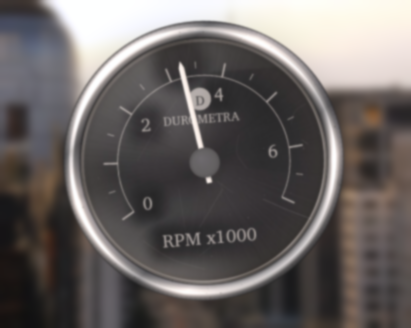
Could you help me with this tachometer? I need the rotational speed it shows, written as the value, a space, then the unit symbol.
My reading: 3250 rpm
